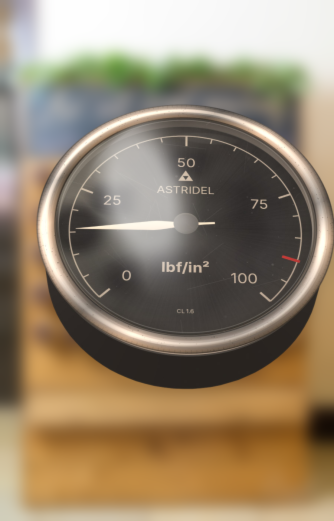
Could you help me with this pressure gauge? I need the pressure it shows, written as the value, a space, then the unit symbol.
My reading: 15 psi
